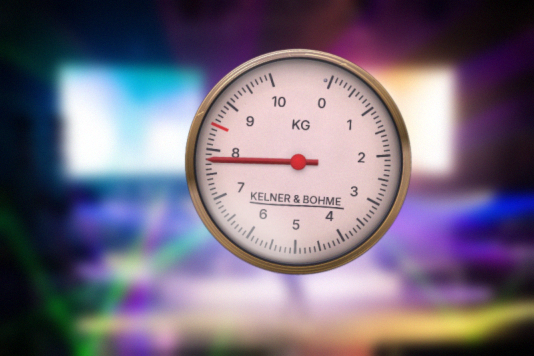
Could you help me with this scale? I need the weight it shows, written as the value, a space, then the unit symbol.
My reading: 7.8 kg
